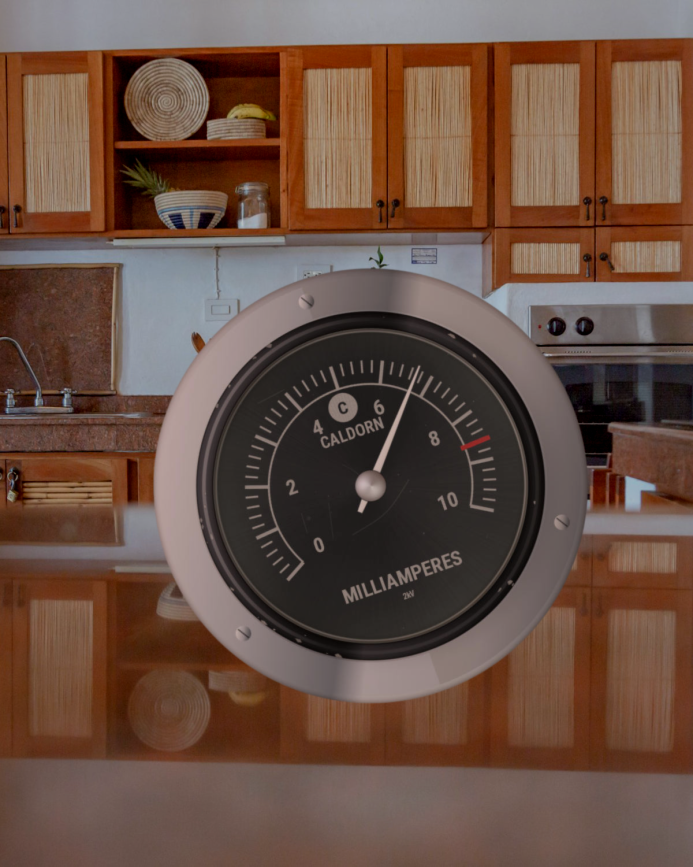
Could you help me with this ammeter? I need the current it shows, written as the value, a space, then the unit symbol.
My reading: 6.7 mA
